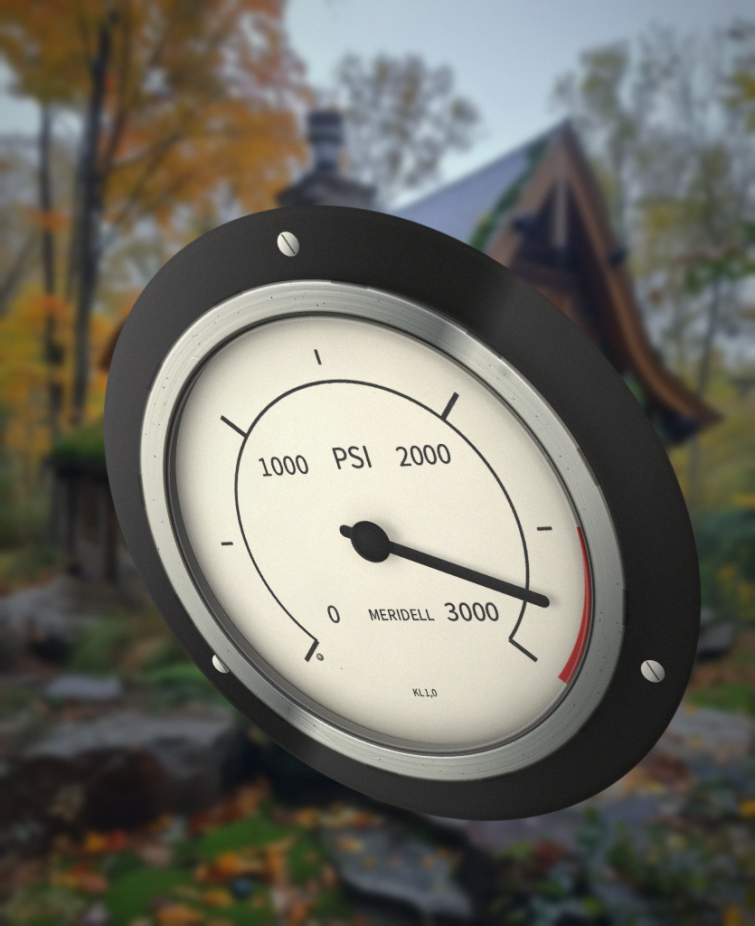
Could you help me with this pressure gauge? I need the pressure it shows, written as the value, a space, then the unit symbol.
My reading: 2750 psi
